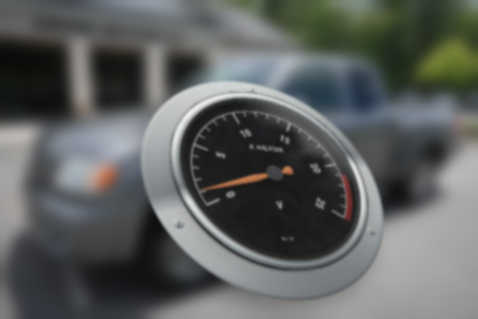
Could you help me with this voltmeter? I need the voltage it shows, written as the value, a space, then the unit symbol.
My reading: 1 V
